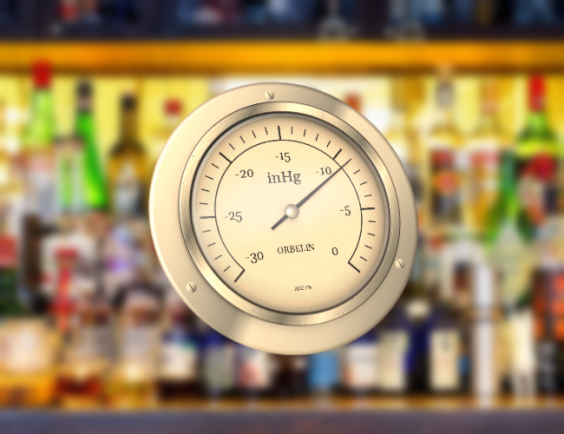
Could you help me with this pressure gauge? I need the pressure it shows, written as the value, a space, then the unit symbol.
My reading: -9 inHg
